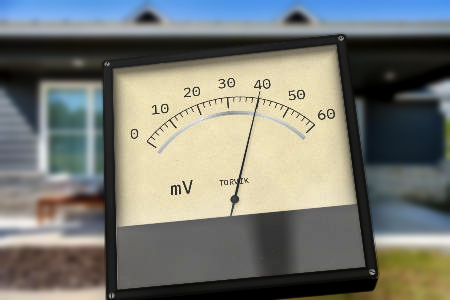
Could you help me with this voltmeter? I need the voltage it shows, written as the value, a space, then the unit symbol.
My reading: 40 mV
